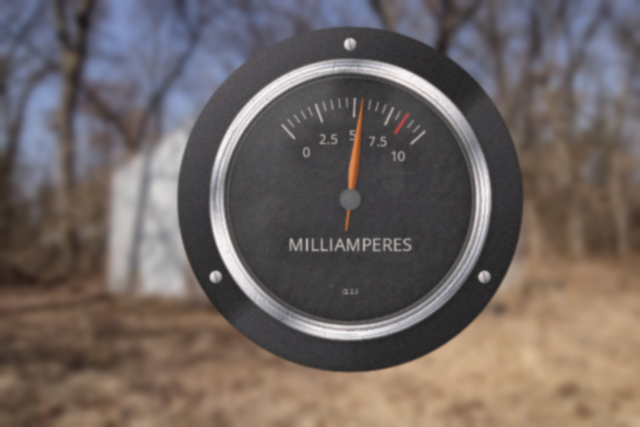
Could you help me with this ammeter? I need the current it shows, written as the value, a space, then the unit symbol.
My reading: 5.5 mA
